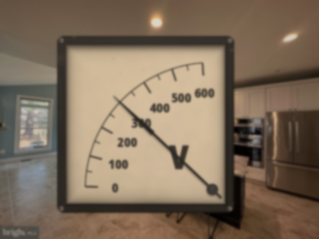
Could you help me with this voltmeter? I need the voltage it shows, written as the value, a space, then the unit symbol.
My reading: 300 V
